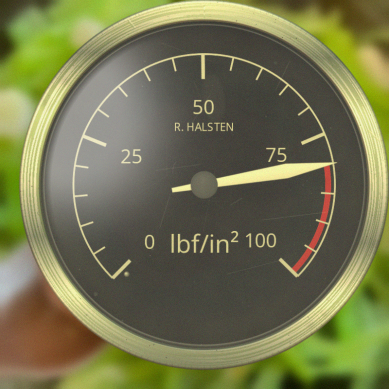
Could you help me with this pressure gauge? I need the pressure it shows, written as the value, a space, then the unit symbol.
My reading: 80 psi
